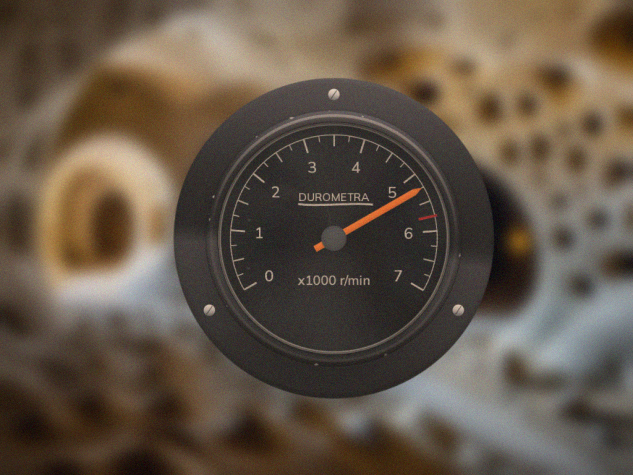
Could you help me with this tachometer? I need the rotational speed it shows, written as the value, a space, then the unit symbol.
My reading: 5250 rpm
